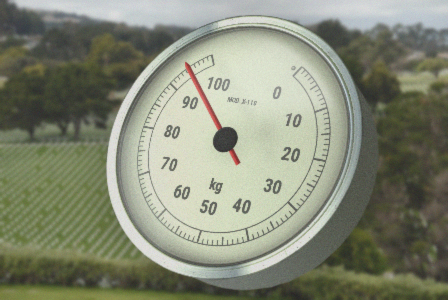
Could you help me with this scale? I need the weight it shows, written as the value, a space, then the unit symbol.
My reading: 95 kg
